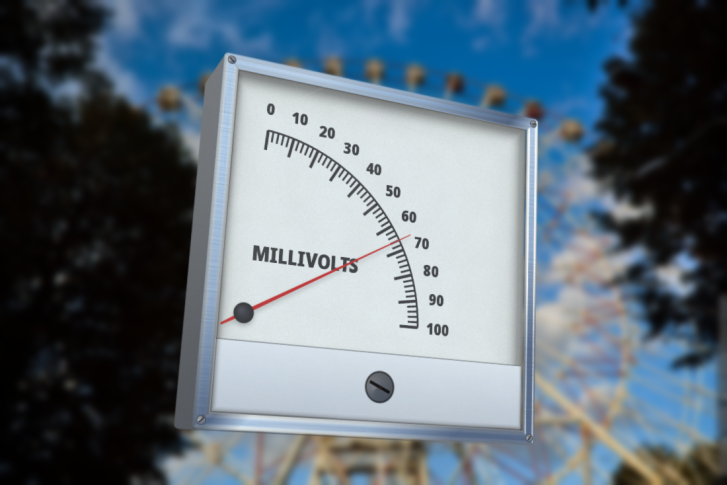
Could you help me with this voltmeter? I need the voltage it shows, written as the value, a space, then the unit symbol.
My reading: 66 mV
